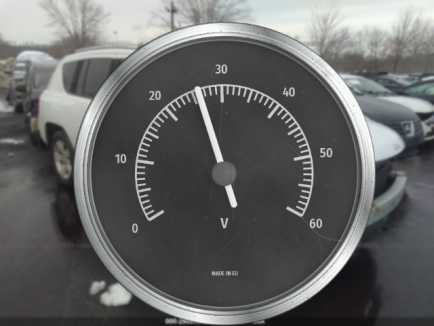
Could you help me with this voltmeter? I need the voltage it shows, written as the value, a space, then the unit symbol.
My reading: 26 V
